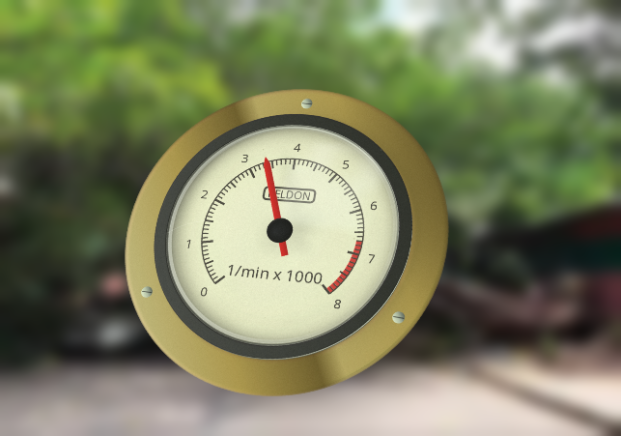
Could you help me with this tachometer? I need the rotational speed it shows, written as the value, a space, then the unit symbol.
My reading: 3400 rpm
